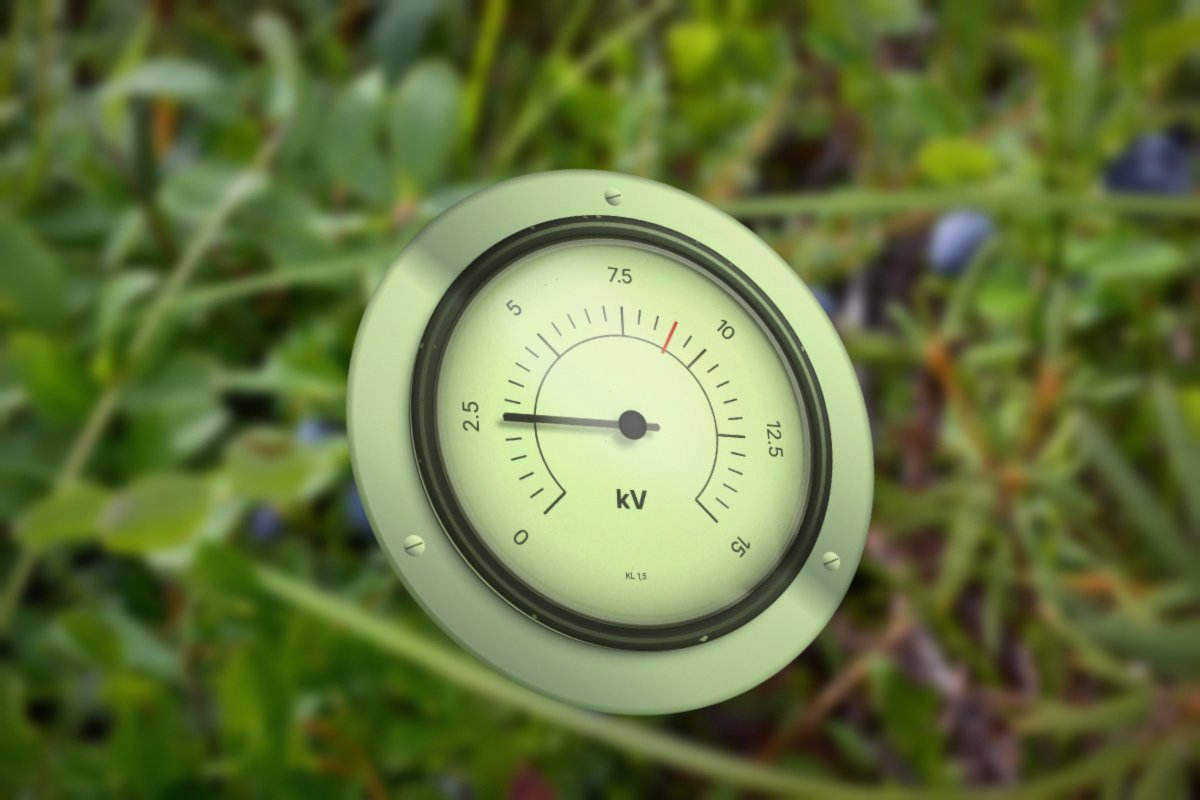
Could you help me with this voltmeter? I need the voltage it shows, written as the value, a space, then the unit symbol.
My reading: 2.5 kV
